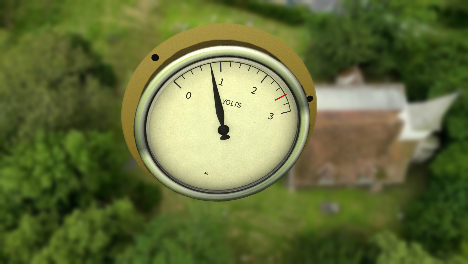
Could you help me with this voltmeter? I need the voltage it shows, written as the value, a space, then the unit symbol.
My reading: 0.8 V
